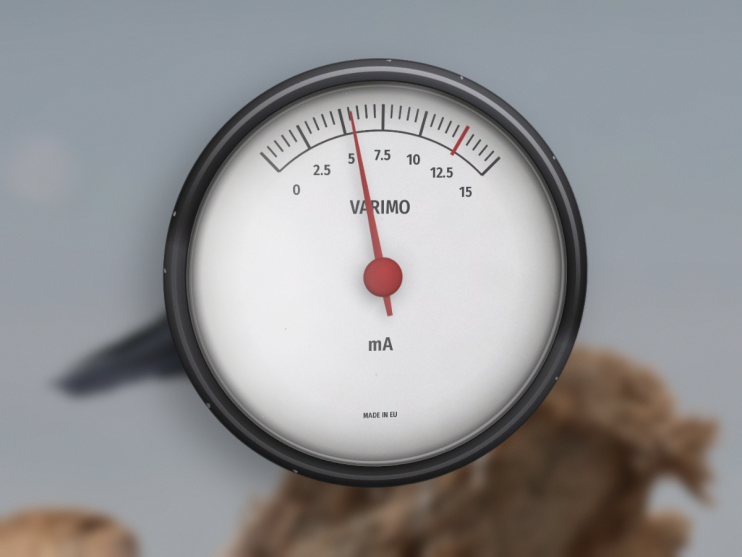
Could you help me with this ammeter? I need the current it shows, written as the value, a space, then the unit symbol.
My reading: 5.5 mA
